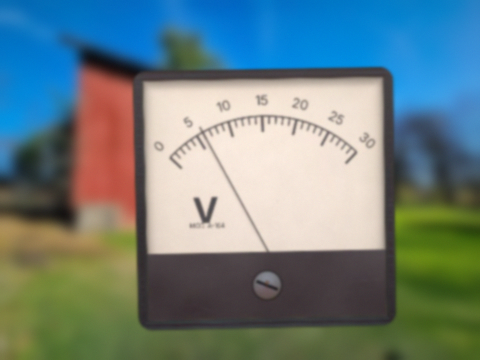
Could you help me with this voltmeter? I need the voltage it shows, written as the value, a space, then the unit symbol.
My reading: 6 V
